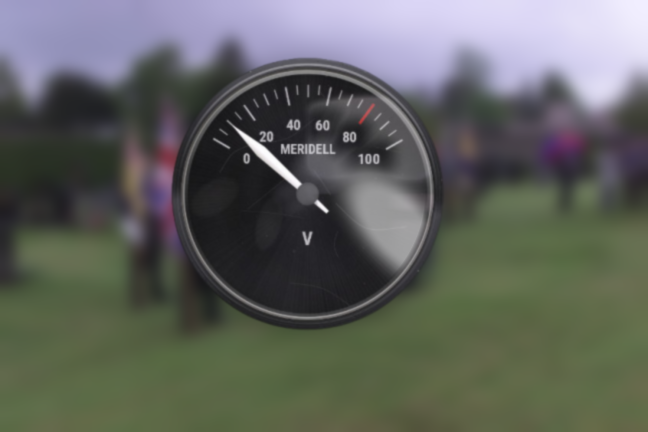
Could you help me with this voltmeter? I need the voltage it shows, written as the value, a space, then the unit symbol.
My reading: 10 V
